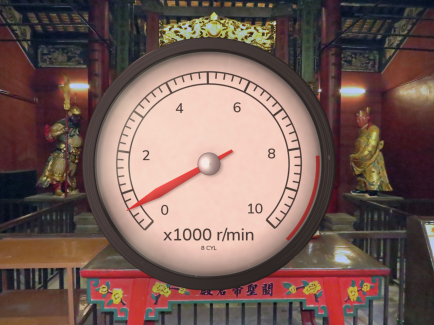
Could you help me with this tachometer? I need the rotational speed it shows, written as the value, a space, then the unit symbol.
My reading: 600 rpm
